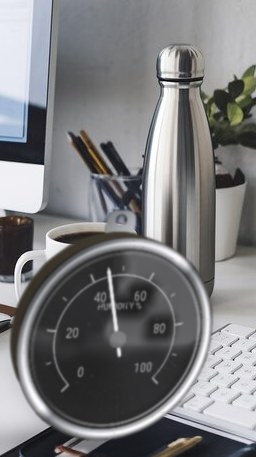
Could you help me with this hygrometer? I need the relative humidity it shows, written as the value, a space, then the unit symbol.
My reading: 45 %
